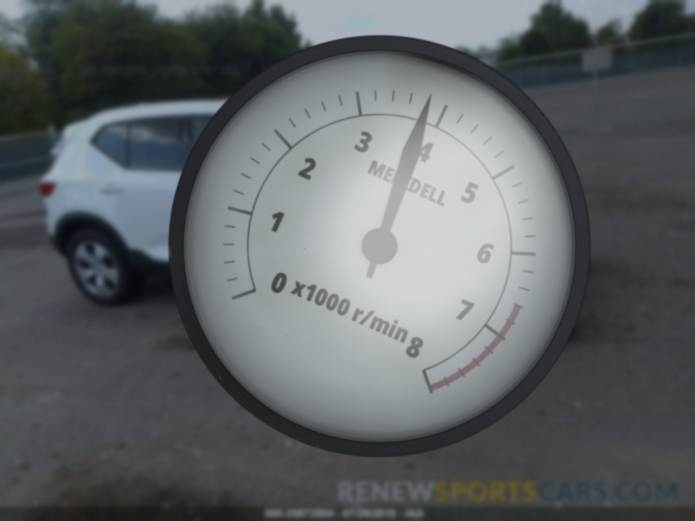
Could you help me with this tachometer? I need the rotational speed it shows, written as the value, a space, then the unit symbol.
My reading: 3800 rpm
